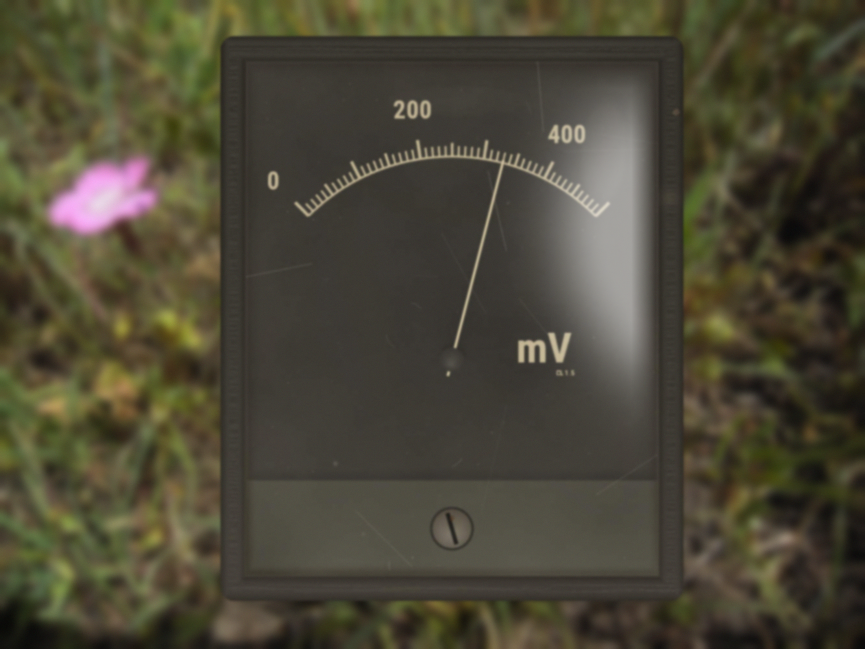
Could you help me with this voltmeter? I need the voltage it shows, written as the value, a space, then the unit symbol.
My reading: 330 mV
